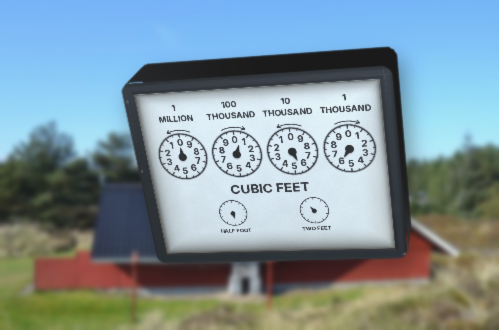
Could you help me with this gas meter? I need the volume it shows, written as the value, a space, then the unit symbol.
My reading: 5600 ft³
